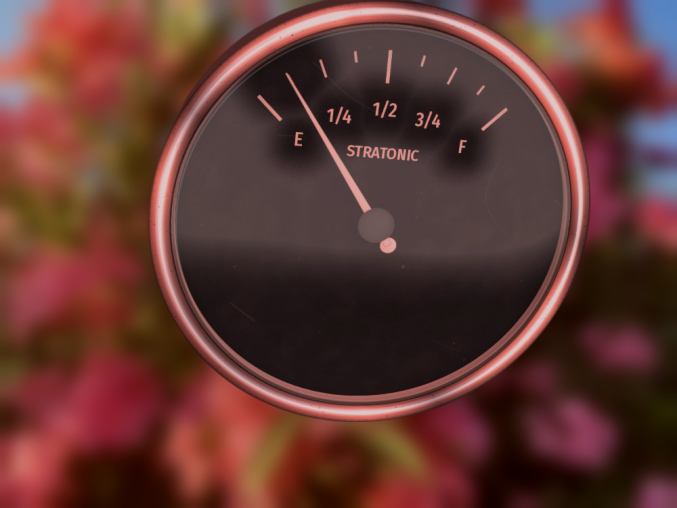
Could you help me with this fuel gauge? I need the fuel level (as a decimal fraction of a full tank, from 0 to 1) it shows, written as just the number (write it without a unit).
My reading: 0.125
